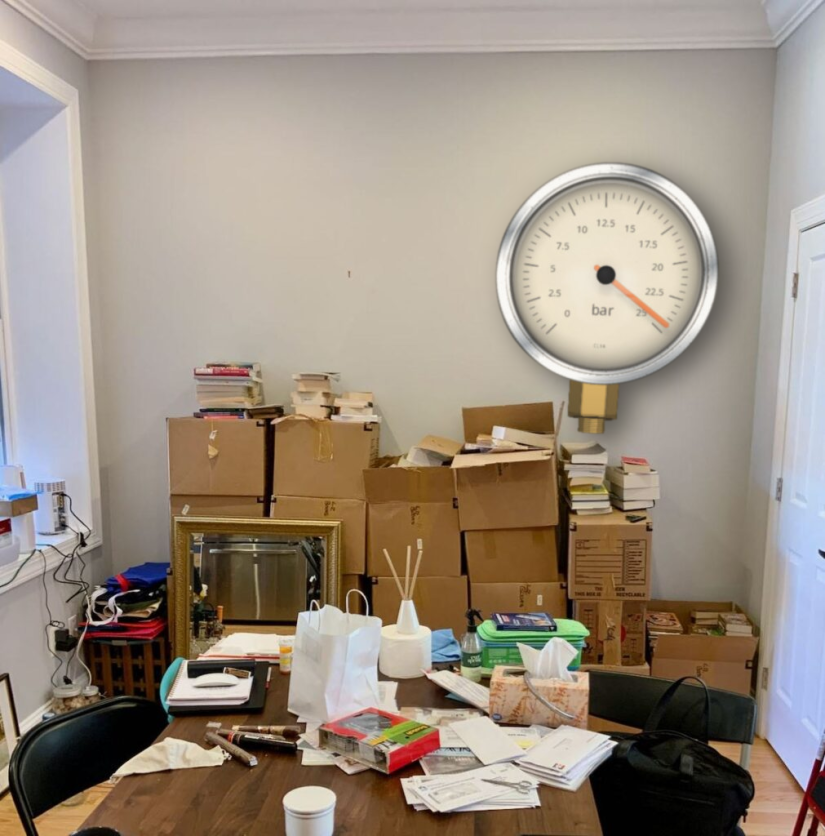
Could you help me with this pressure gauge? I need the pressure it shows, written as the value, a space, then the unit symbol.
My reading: 24.5 bar
